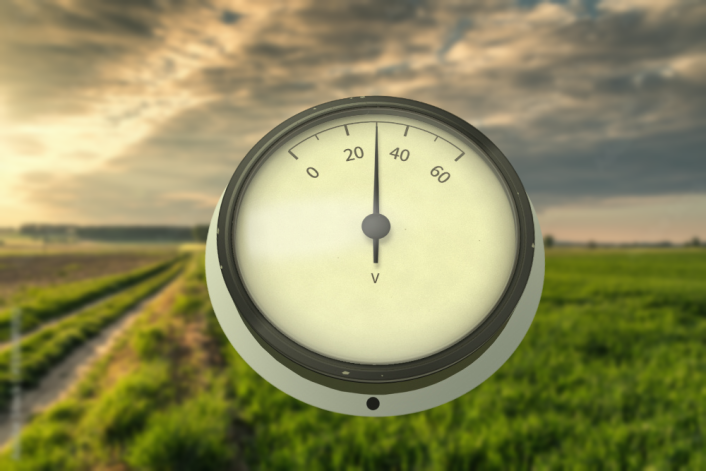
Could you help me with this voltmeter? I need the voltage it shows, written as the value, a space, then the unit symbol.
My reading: 30 V
